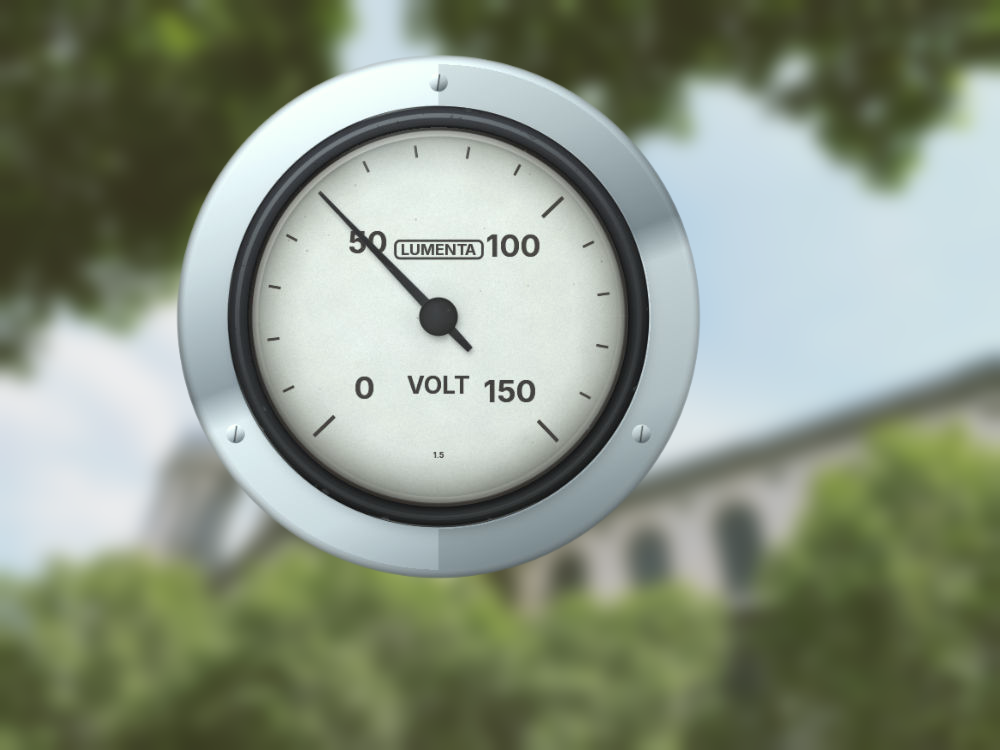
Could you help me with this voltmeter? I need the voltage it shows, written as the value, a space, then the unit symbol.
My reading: 50 V
